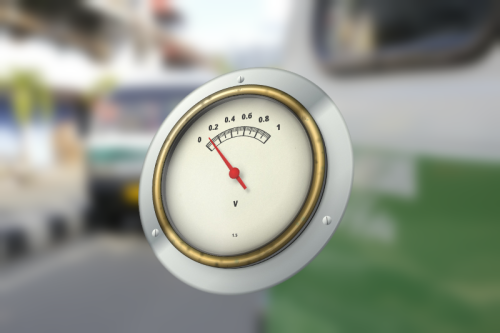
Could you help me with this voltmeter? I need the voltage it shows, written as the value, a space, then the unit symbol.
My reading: 0.1 V
